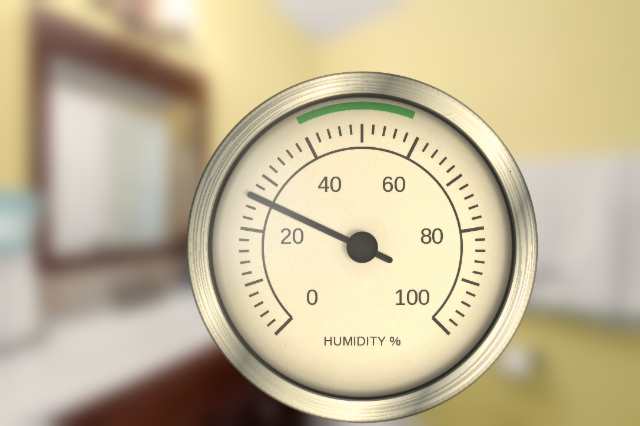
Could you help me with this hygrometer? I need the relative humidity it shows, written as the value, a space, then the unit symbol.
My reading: 26 %
